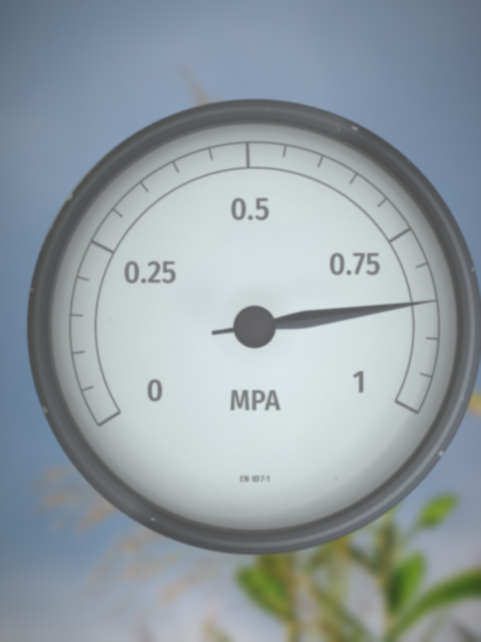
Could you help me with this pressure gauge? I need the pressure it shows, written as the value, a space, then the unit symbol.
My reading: 0.85 MPa
